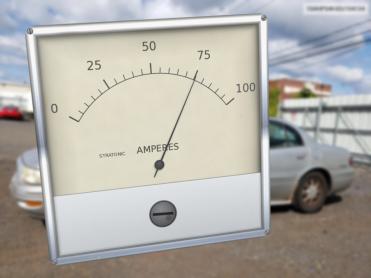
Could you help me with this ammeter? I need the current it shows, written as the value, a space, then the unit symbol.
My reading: 75 A
